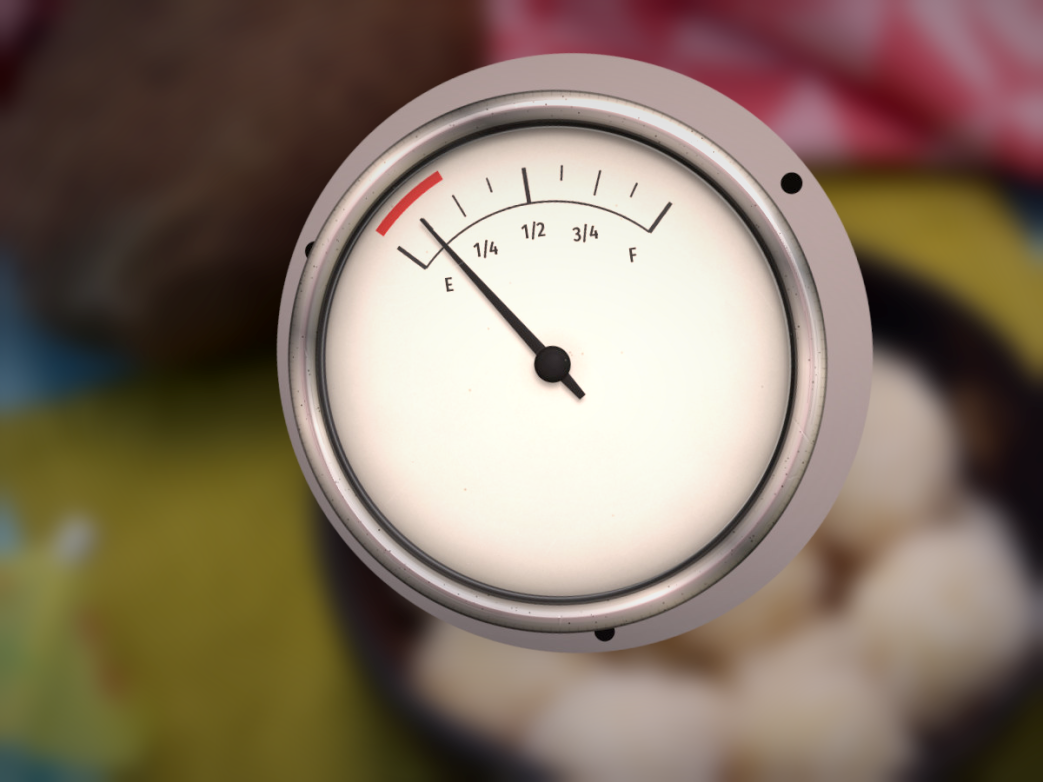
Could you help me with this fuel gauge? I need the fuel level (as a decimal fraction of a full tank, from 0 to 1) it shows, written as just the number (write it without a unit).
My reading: 0.125
